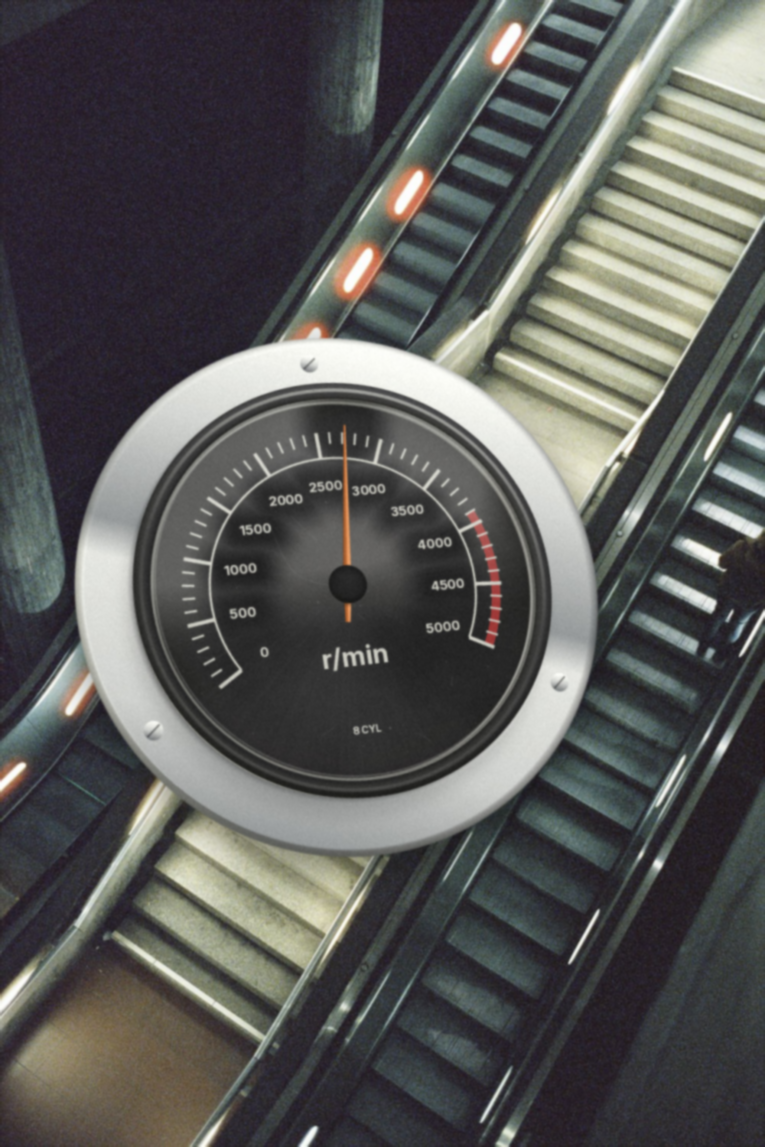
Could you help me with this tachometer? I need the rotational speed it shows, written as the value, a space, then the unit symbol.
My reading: 2700 rpm
